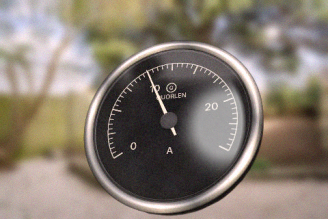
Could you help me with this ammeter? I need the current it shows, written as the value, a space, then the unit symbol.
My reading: 10 A
